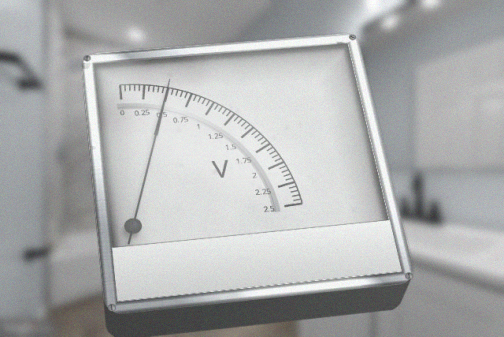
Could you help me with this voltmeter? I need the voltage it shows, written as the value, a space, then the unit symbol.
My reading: 0.5 V
